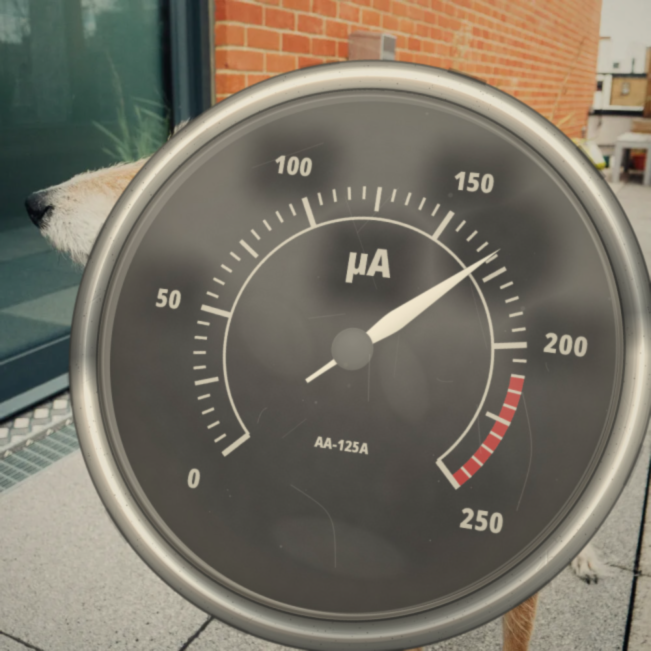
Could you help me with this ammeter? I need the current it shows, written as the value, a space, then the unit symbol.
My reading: 170 µA
